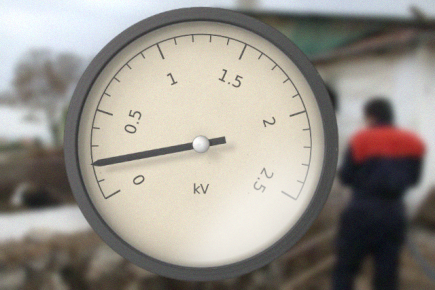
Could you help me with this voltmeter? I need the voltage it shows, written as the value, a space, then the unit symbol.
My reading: 0.2 kV
